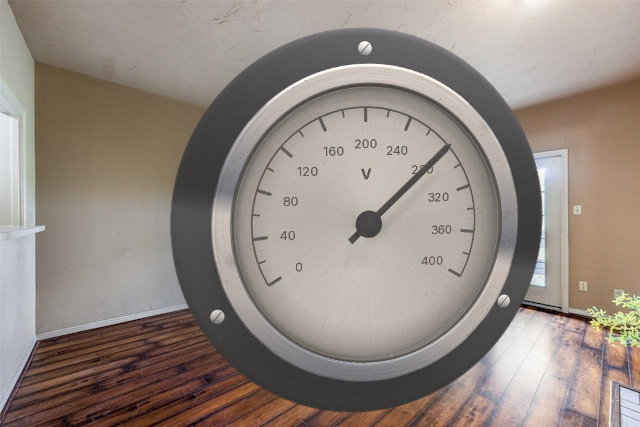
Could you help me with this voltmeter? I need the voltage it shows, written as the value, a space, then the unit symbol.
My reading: 280 V
